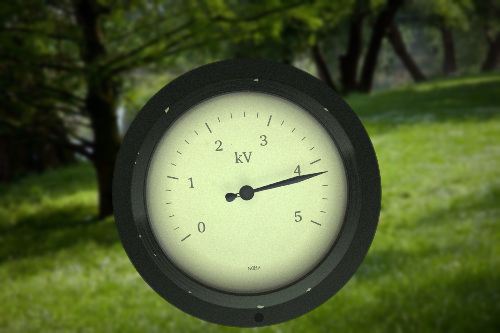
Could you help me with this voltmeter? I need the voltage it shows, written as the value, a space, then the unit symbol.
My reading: 4.2 kV
